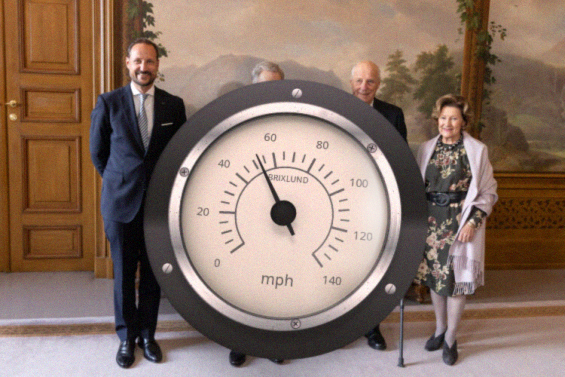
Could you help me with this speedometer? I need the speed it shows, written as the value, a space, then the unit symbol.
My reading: 52.5 mph
